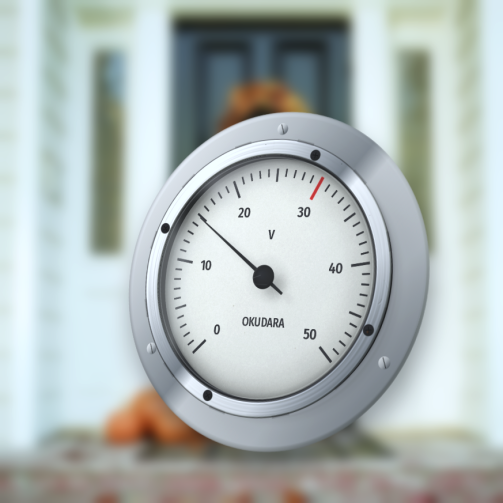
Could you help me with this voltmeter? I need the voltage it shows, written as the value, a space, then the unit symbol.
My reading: 15 V
